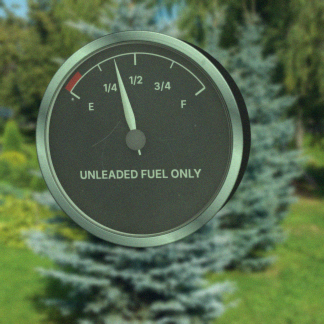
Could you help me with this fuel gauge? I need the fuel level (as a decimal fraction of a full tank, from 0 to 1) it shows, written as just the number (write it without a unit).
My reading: 0.375
